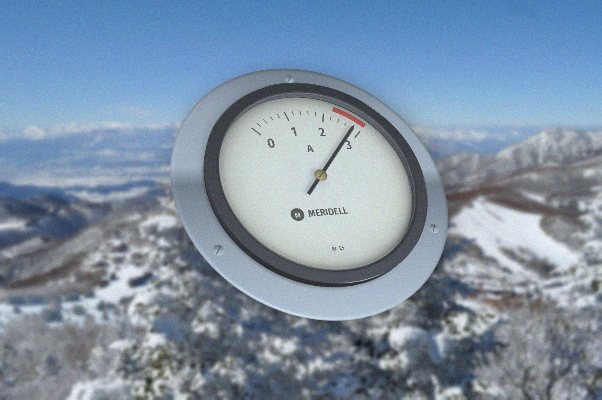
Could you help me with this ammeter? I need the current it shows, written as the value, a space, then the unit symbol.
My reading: 2.8 A
